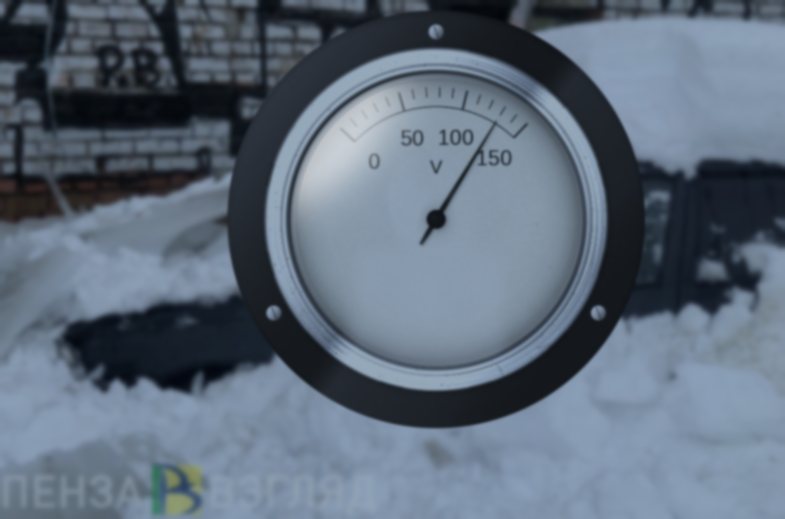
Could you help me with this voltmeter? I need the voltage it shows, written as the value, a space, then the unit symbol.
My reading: 130 V
